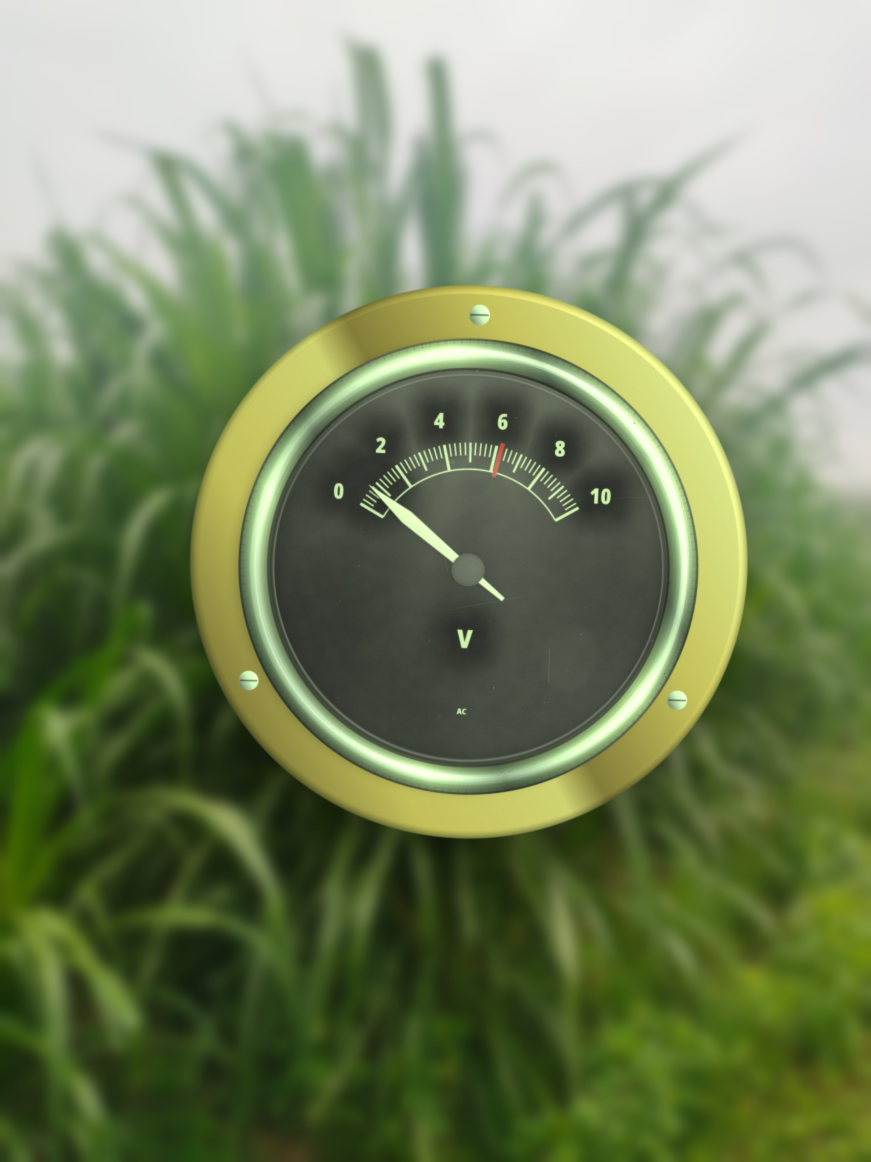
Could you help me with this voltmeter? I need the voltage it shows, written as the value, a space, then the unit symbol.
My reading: 0.8 V
